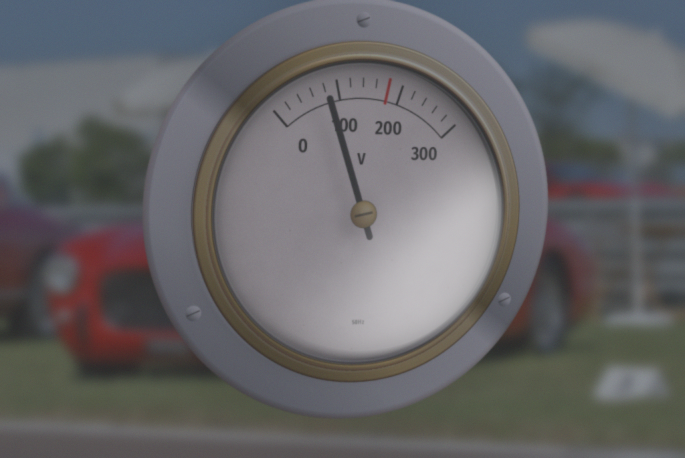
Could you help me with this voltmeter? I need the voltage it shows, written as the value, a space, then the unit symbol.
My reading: 80 V
